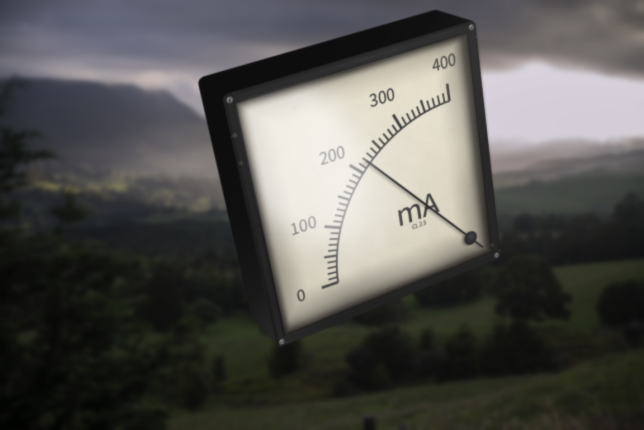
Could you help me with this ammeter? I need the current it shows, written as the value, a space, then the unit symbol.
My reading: 220 mA
